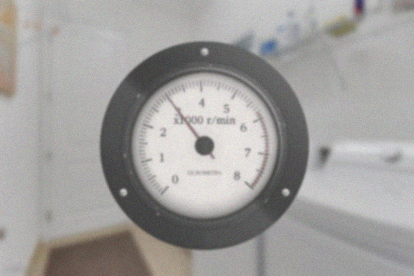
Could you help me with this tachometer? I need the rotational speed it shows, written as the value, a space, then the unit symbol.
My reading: 3000 rpm
